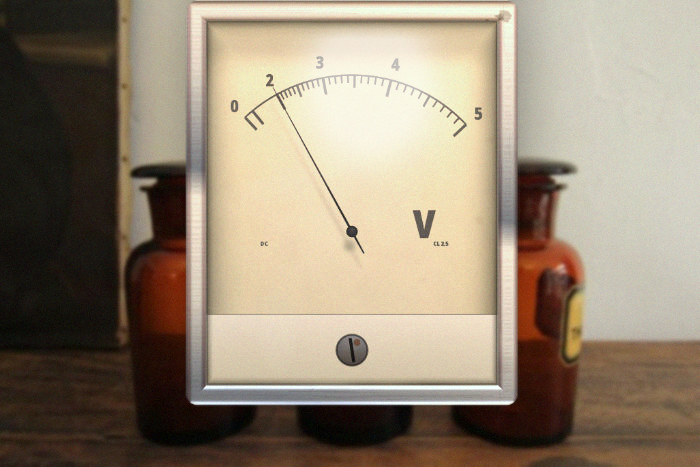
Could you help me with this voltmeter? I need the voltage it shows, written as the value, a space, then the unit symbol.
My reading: 2 V
